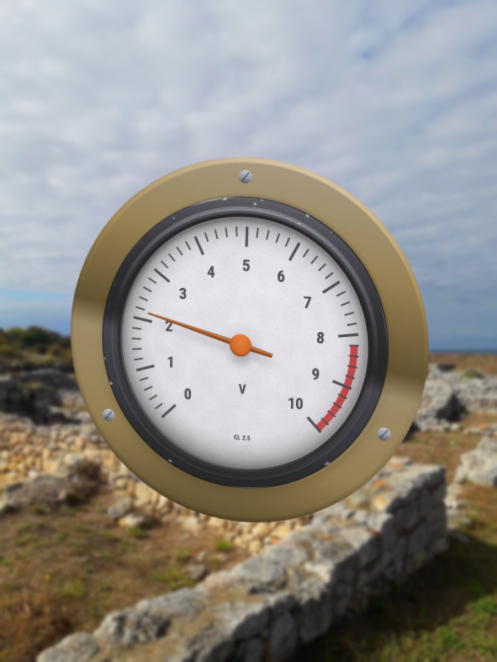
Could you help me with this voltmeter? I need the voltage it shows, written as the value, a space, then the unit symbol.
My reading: 2.2 V
